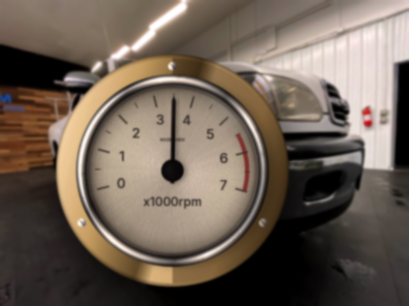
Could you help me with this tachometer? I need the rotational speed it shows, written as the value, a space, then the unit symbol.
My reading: 3500 rpm
